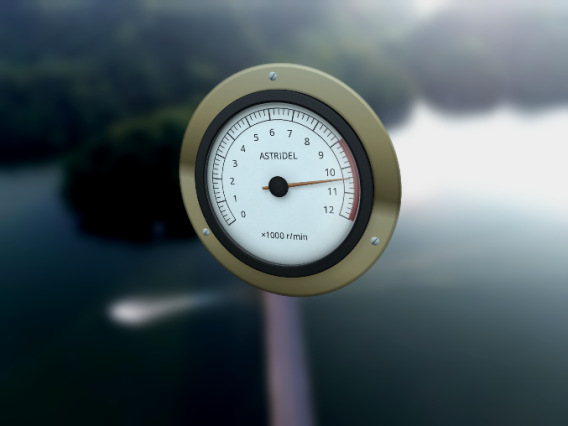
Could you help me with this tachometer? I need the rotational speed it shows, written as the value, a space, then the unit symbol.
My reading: 10400 rpm
